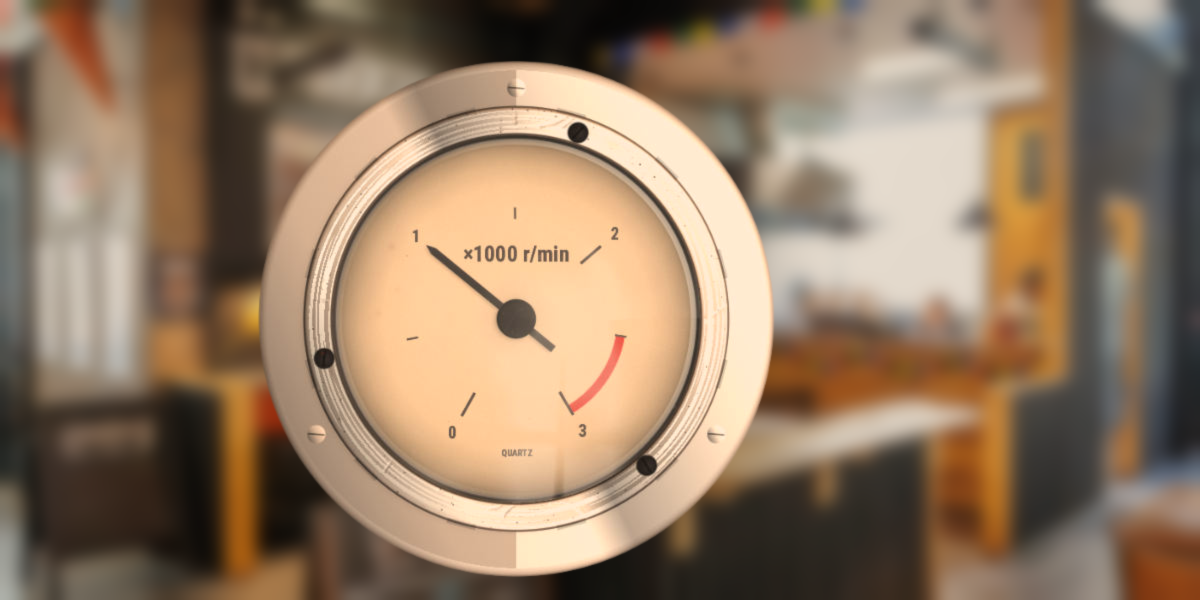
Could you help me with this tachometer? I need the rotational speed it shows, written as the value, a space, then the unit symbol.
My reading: 1000 rpm
